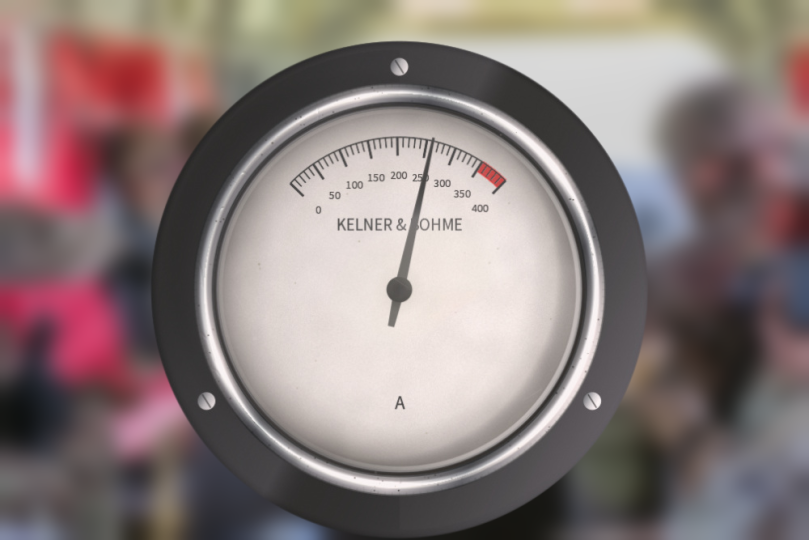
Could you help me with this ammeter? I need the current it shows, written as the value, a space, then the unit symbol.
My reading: 260 A
